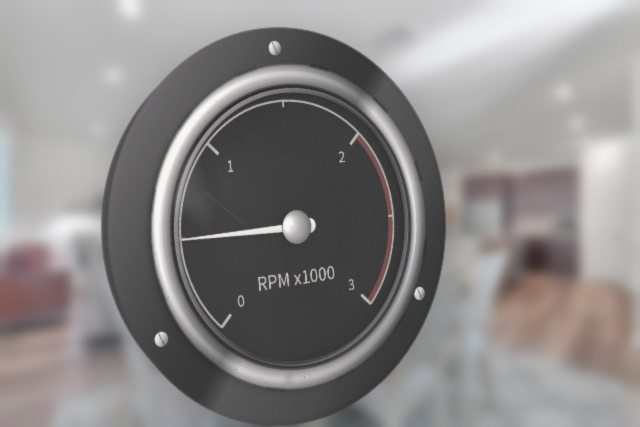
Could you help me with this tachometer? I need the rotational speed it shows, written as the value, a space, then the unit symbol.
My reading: 500 rpm
